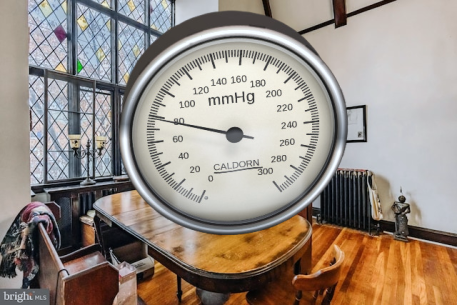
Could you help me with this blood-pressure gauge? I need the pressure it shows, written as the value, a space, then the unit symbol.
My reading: 80 mmHg
